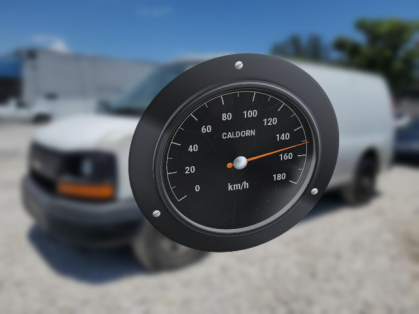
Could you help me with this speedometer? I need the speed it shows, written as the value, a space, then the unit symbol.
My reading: 150 km/h
